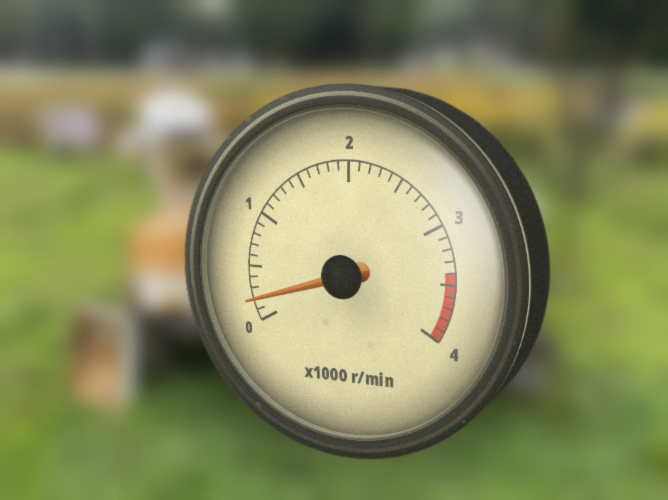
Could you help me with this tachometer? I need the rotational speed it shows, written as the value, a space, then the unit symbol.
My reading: 200 rpm
